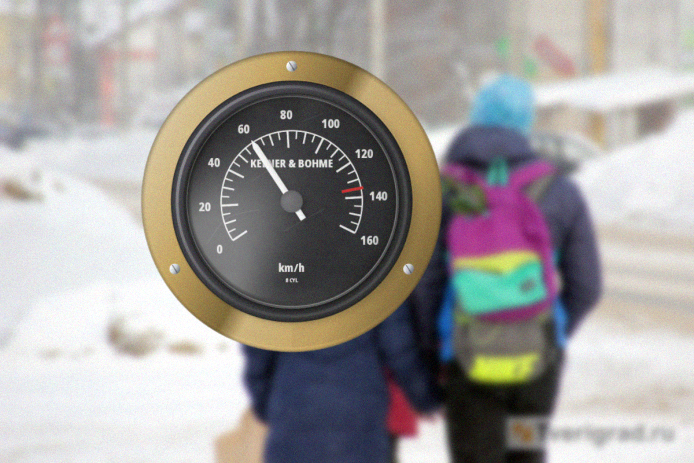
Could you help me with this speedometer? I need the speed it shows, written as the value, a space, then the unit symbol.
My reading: 60 km/h
